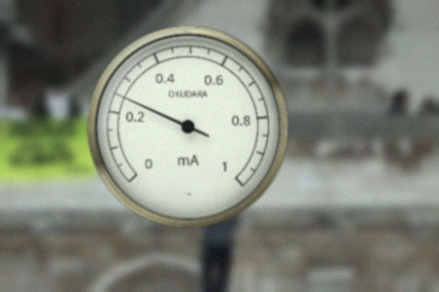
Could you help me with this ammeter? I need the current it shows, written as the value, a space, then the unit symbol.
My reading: 0.25 mA
